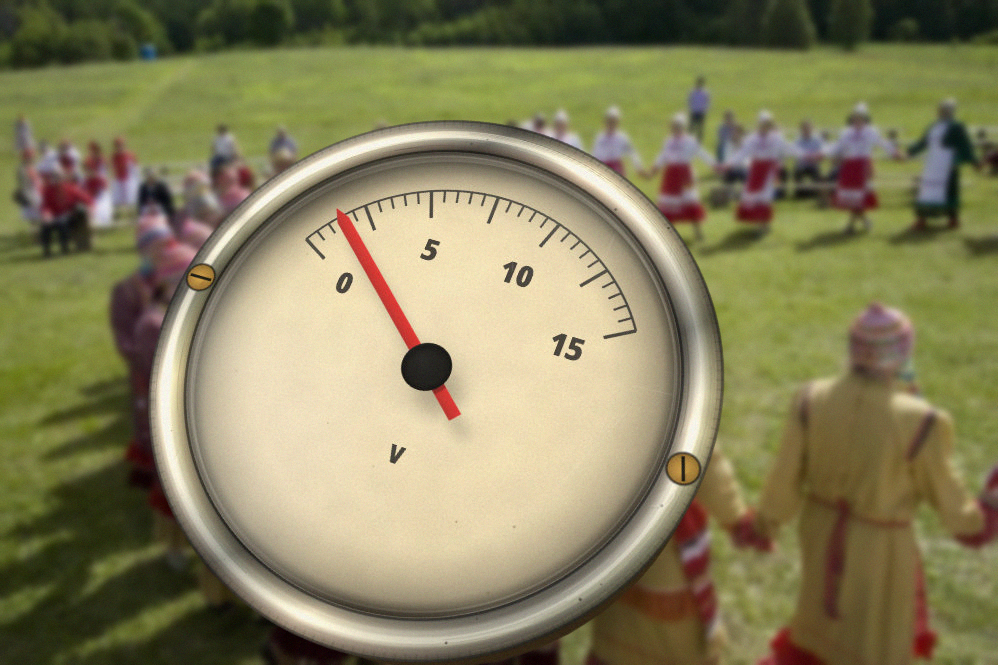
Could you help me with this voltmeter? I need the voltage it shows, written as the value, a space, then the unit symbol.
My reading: 1.5 V
